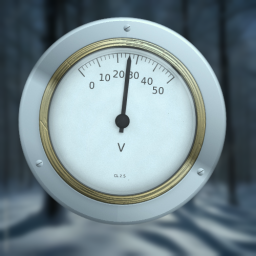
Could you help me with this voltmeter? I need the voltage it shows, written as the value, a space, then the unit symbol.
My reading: 26 V
